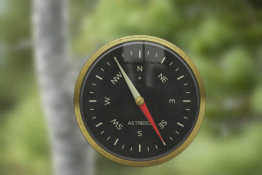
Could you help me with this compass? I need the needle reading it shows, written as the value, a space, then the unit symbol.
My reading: 150 °
